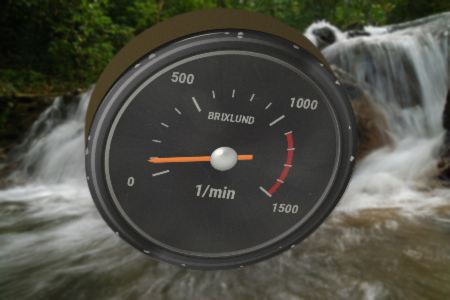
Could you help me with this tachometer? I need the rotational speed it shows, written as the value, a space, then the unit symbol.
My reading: 100 rpm
